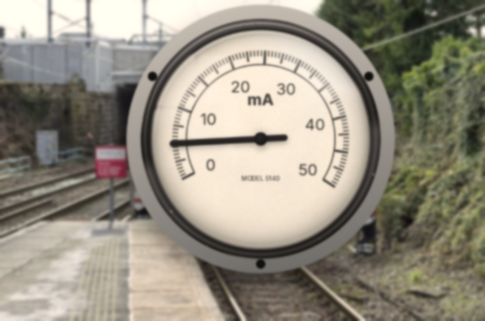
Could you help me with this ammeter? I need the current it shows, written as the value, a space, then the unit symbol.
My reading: 5 mA
